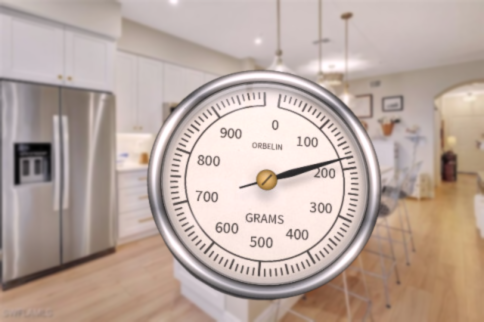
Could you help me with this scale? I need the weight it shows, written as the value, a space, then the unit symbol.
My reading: 180 g
